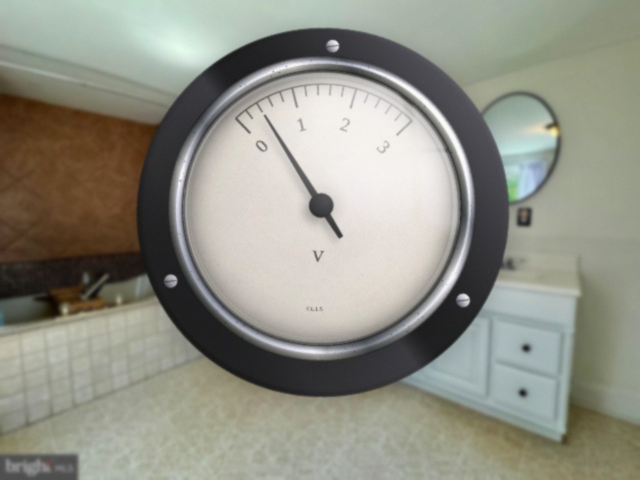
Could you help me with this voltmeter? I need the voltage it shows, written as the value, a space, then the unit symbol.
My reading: 0.4 V
